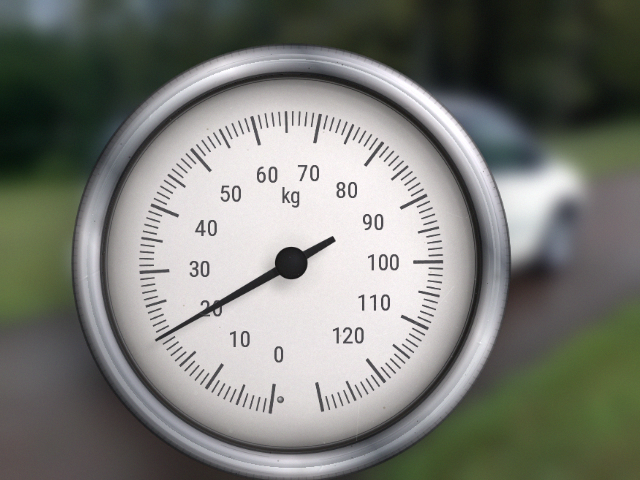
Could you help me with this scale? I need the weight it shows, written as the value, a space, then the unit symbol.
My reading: 20 kg
